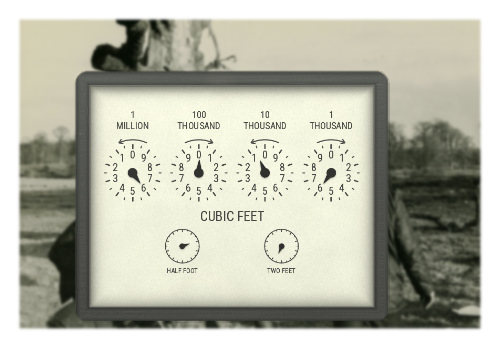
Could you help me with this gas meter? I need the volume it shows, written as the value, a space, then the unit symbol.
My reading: 600600 ft³
